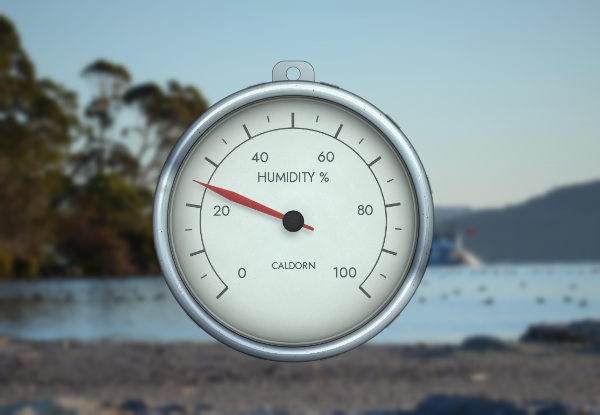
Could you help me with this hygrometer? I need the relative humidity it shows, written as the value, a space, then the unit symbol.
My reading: 25 %
